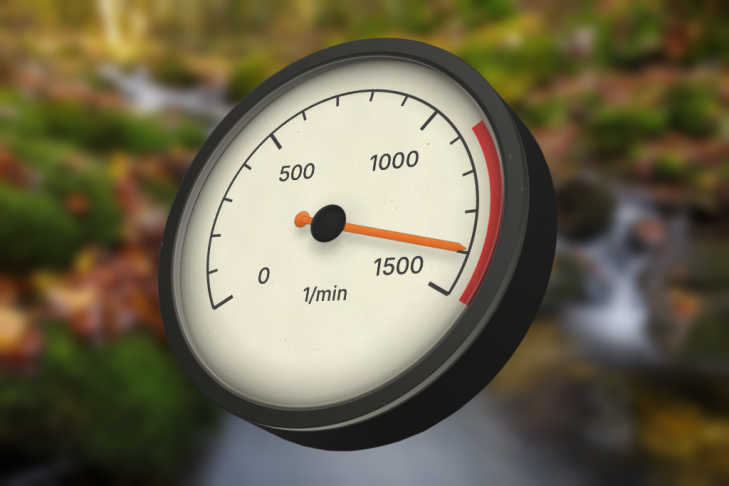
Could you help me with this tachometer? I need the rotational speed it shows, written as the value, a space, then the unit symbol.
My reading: 1400 rpm
